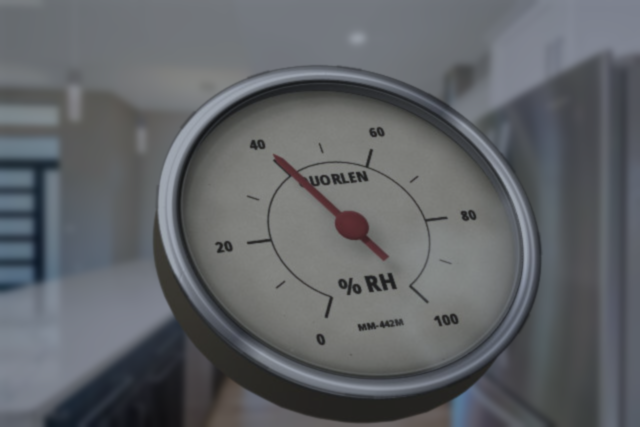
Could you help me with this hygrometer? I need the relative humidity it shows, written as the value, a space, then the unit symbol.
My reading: 40 %
